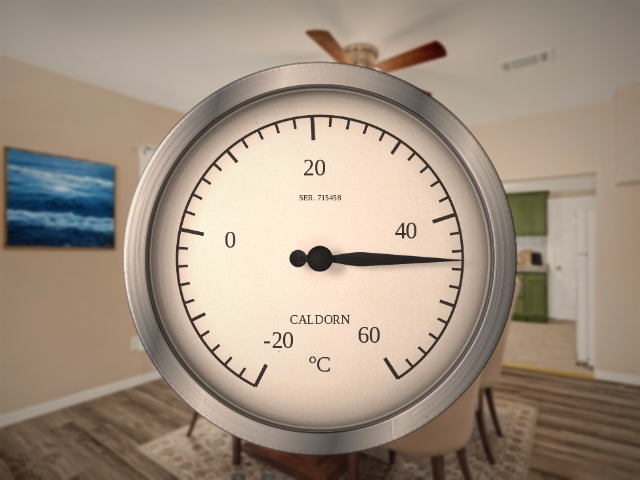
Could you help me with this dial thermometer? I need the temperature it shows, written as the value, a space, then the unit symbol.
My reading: 45 °C
